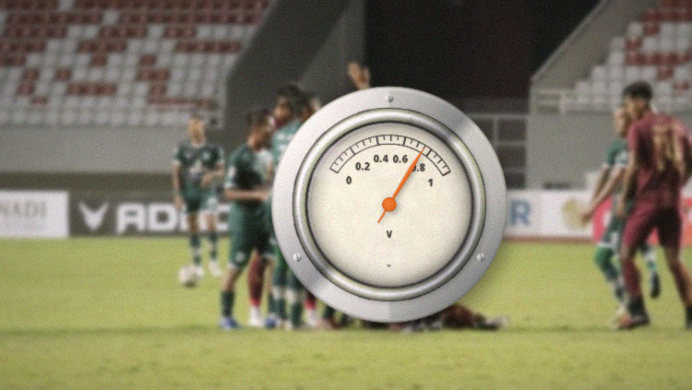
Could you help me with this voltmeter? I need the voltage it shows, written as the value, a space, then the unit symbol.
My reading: 0.75 V
